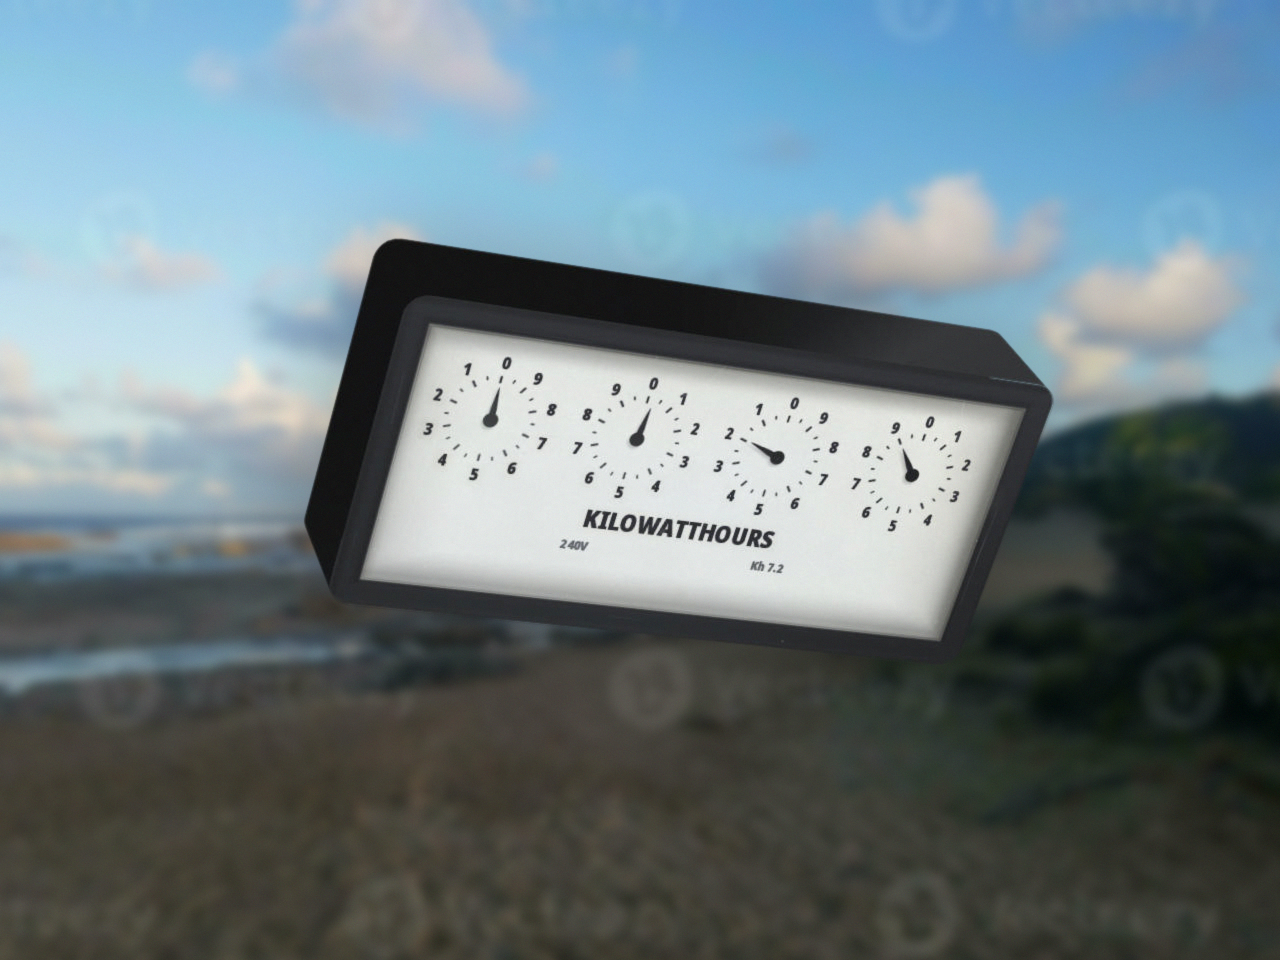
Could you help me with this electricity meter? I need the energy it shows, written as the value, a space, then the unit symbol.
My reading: 19 kWh
